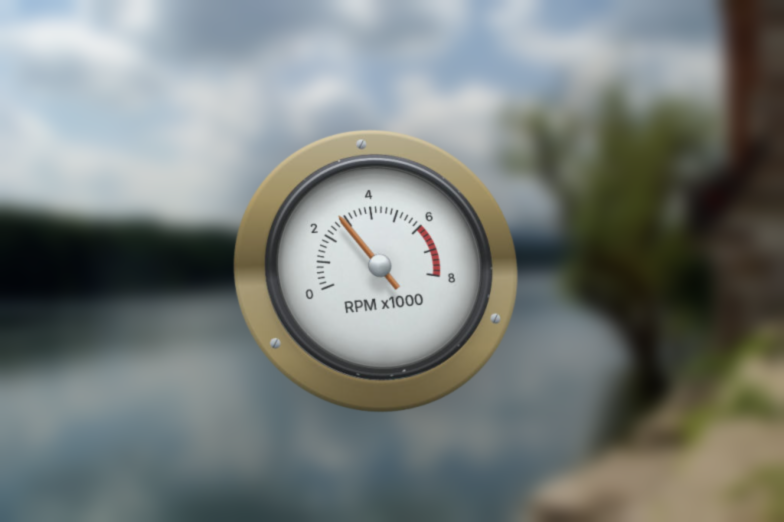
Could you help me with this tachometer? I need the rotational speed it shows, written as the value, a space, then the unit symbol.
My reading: 2800 rpm
